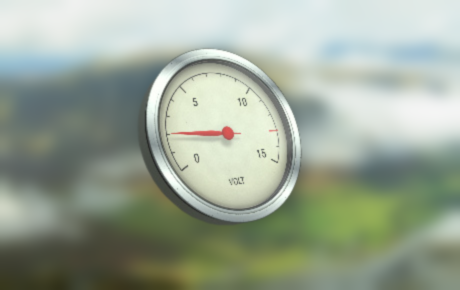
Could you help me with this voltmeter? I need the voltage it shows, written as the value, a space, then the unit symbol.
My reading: 2 V
